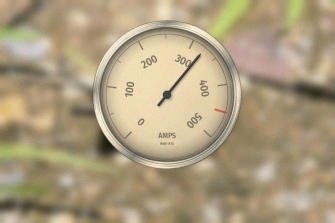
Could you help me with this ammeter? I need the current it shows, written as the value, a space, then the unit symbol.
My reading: 325 A
